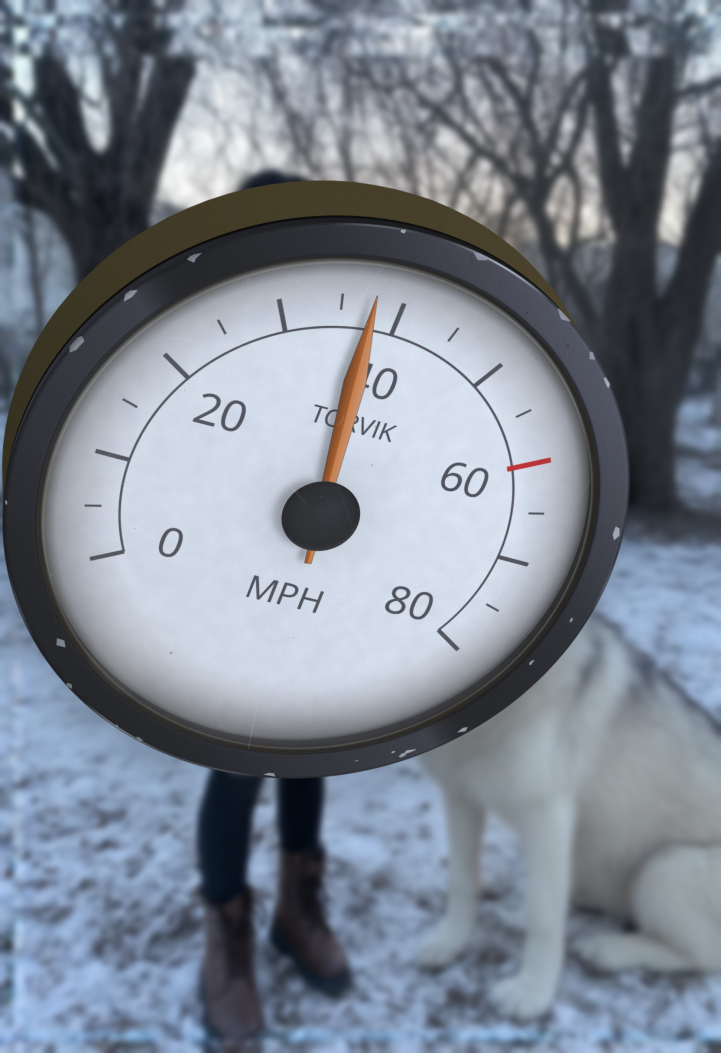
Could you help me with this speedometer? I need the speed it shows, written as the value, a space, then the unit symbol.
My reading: 37.5 mph
